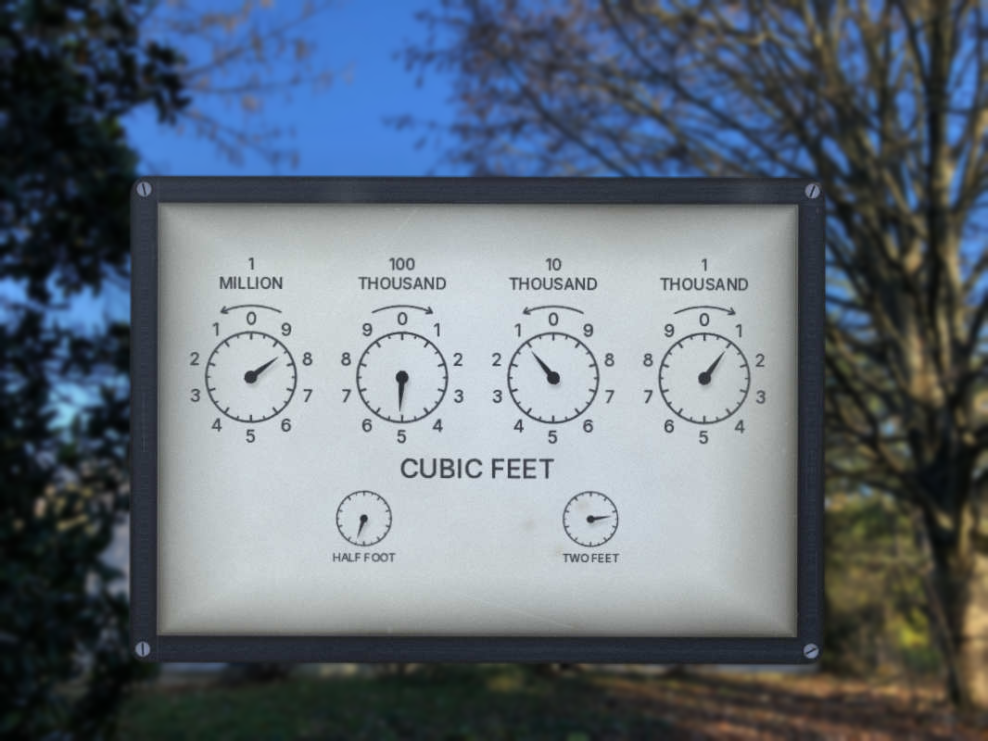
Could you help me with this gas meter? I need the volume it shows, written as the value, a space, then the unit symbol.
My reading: 851100 ft³
